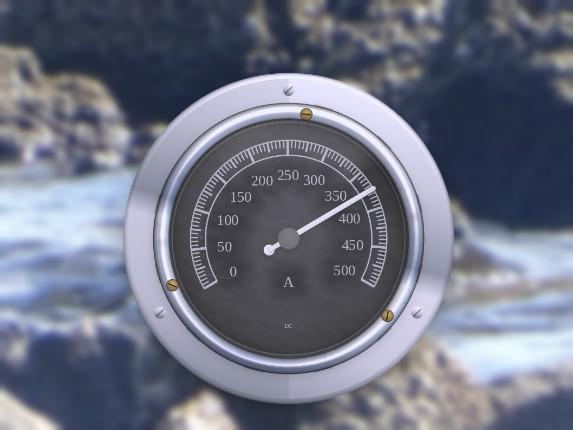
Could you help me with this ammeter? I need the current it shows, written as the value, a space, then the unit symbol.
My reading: 375 A
